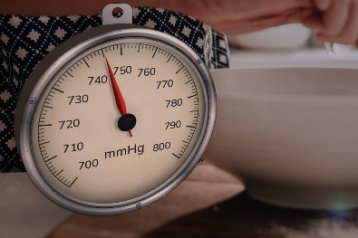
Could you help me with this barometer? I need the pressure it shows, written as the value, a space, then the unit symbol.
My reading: 745 mmHg
